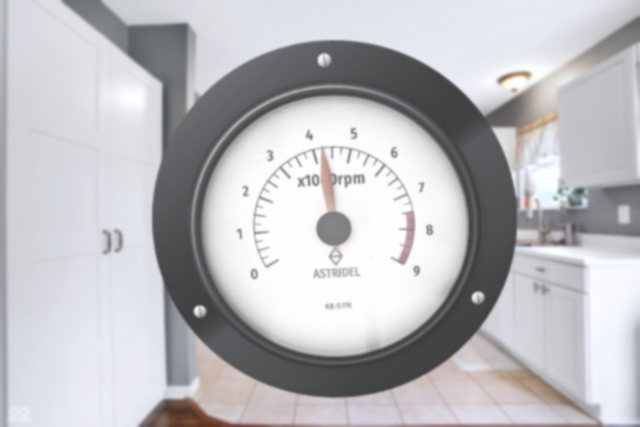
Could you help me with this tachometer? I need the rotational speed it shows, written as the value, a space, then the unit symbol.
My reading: 4250 rpm
